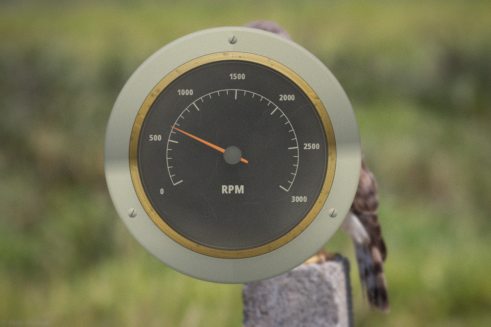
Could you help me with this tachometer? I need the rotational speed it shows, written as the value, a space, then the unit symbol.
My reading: 650 rpm
